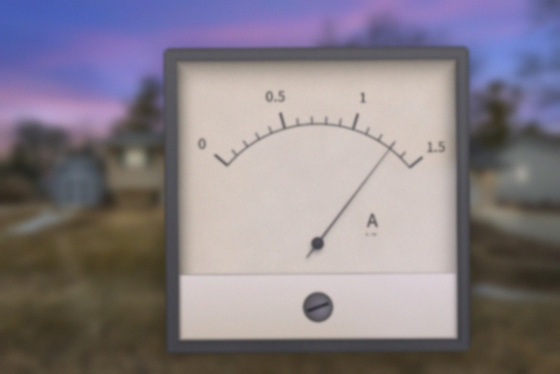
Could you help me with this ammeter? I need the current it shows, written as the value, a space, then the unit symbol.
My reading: 1.3 A
